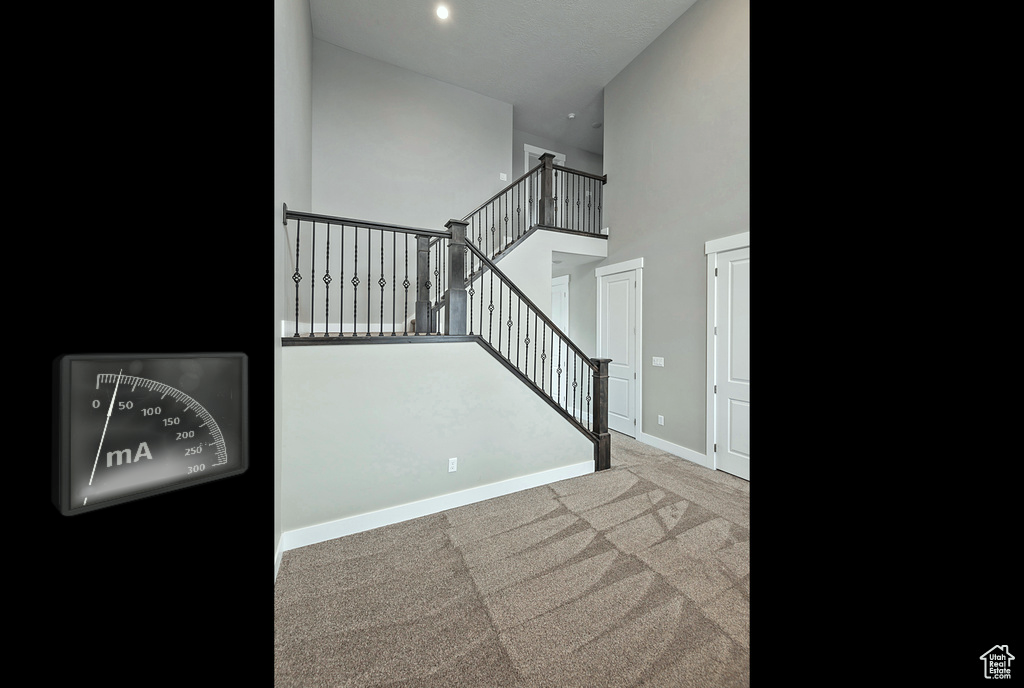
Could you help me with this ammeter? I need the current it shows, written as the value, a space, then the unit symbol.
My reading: 25 mA
